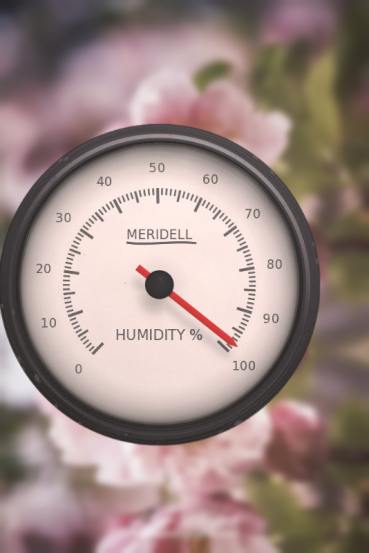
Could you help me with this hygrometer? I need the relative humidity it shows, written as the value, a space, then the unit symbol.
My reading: 98 %
